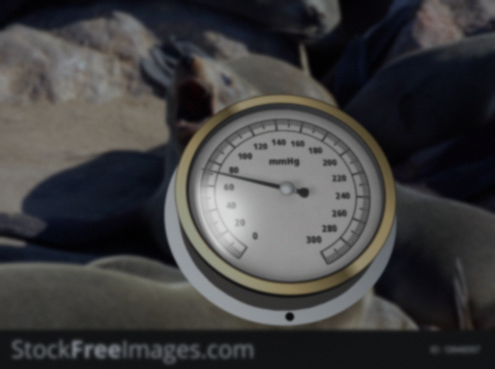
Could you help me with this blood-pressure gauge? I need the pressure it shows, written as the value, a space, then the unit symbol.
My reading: 70 mmHg
